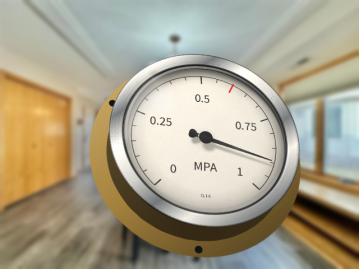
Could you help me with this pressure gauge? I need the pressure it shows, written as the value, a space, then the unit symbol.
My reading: 0.9 MPa
